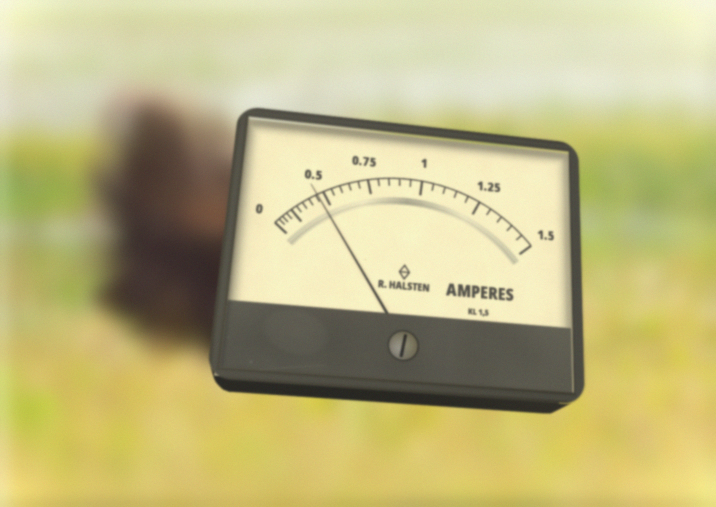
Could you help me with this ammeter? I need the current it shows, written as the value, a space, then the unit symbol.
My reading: 0.45 A
